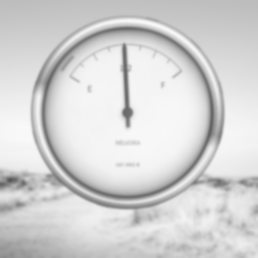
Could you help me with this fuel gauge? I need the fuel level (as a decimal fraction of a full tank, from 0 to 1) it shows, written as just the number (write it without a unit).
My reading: 0.5
